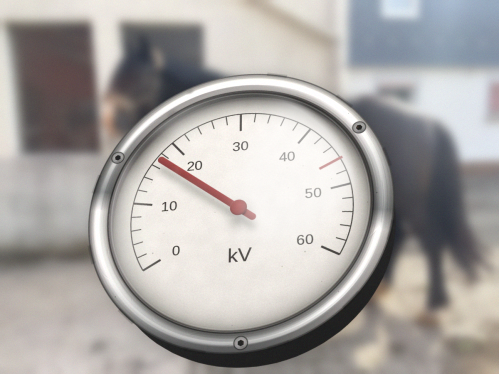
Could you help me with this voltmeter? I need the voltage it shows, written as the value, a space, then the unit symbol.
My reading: 17 kV
